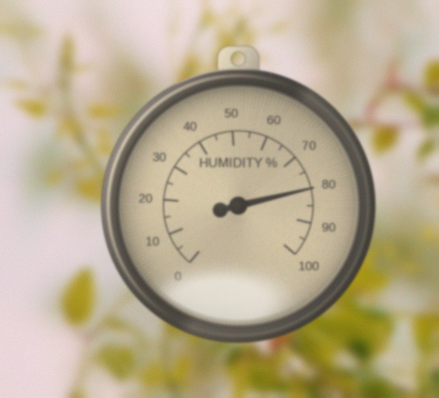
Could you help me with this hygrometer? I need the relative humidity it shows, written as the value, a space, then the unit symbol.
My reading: 80 %
